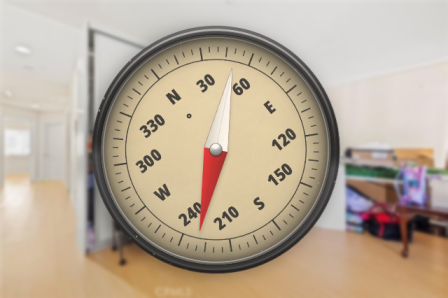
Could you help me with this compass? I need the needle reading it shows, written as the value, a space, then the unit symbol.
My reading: 230 °
